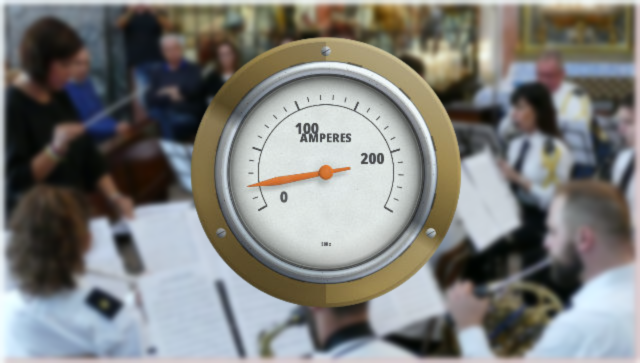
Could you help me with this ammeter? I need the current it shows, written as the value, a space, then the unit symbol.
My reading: 20 A
